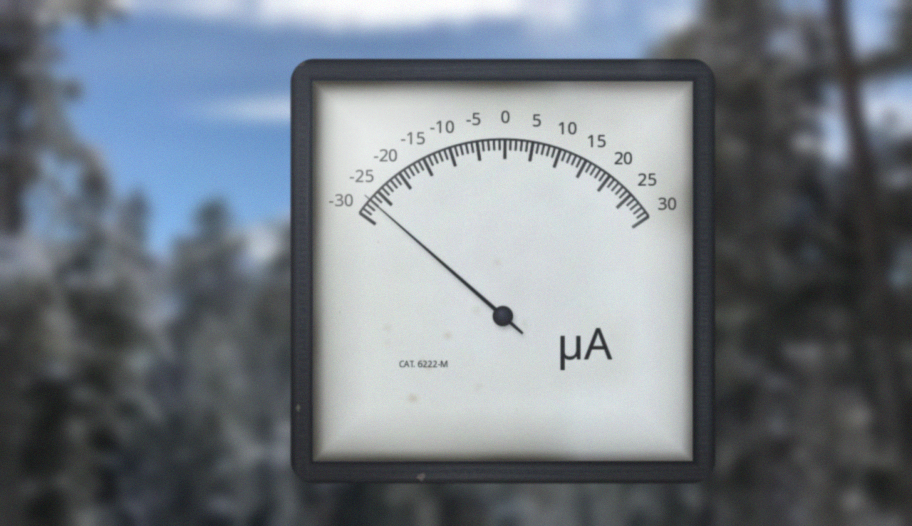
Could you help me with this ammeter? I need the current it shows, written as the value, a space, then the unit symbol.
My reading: -27 µA
